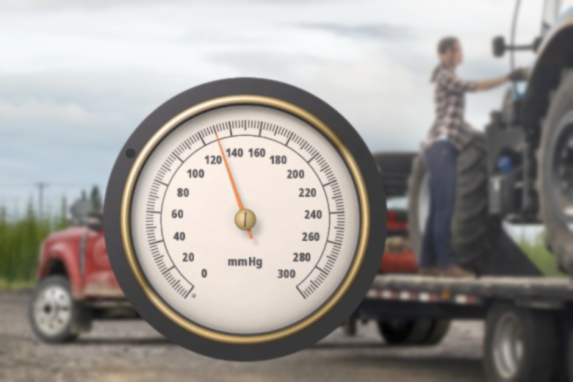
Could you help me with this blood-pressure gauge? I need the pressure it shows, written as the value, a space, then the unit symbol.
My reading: 130 mmHg
